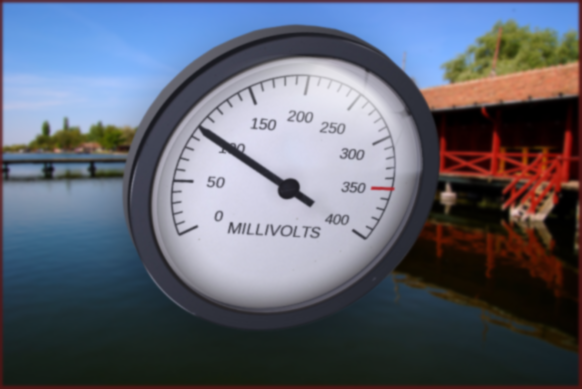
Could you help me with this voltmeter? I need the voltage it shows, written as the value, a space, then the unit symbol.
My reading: 100 mV
